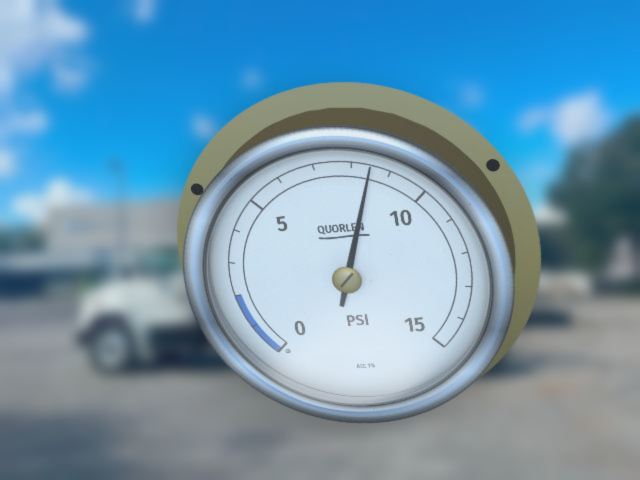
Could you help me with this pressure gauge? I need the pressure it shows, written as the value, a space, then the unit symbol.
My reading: 8.5 psi
